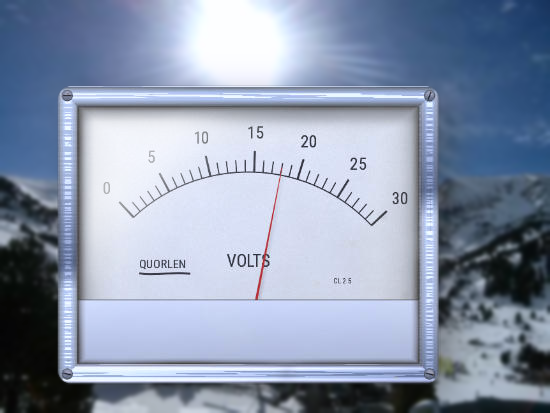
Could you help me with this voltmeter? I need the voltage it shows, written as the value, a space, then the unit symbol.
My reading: 18 V
